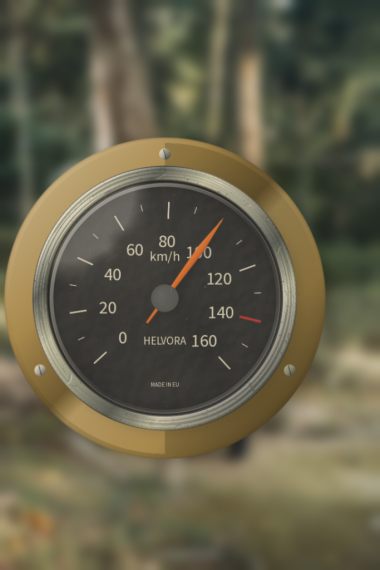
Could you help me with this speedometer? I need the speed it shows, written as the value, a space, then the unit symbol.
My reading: 100 km/h
